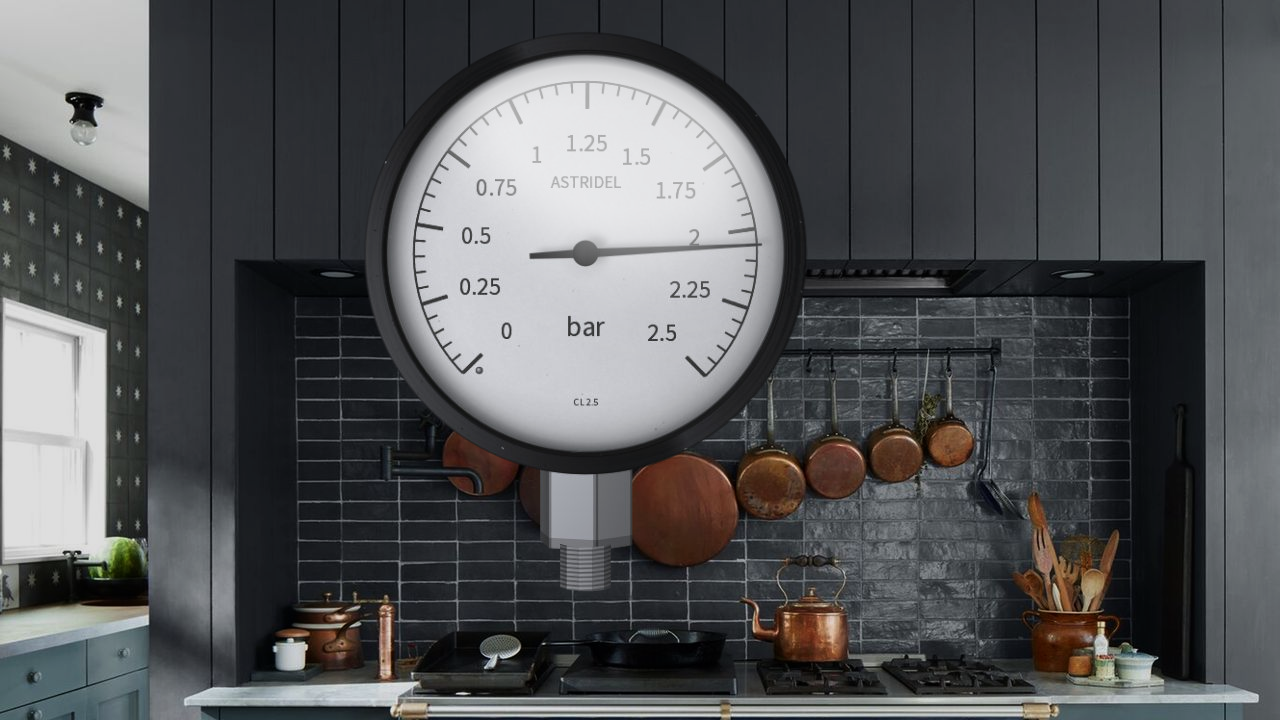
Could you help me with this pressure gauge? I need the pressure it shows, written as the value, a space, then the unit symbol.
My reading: 2.05 bar
